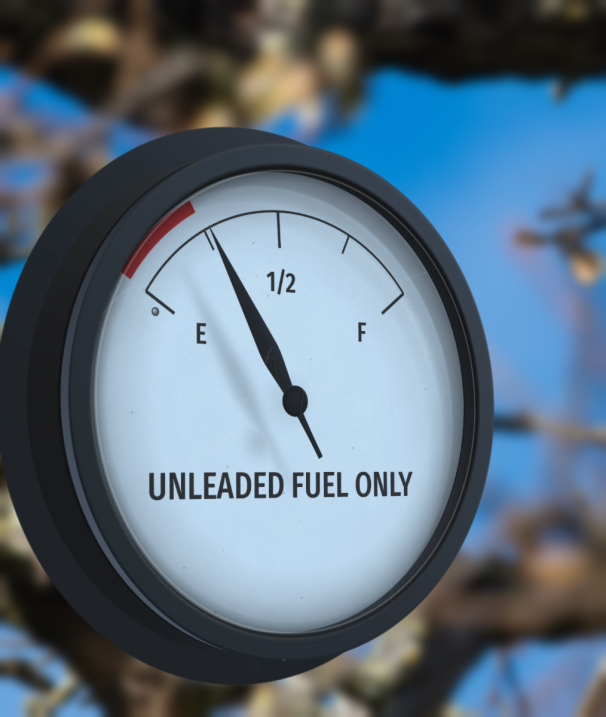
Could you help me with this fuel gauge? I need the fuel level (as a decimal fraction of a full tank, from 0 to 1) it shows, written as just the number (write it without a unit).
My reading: 0.25
